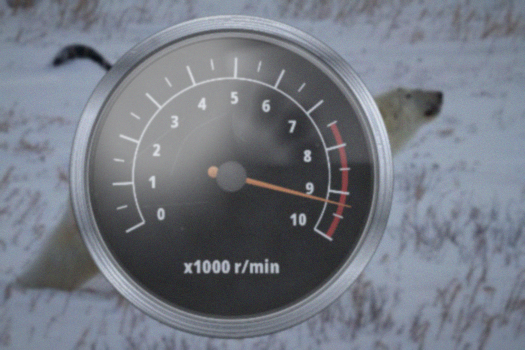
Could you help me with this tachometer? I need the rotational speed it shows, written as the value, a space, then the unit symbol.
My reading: 9250 rpm
